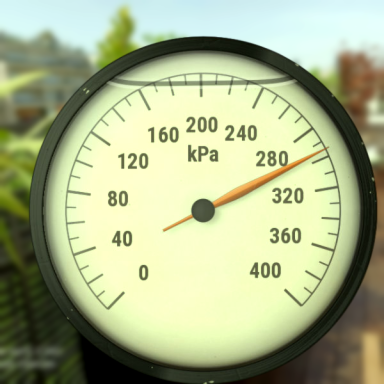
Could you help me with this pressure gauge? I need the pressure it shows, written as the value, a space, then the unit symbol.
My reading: 295 kPa
